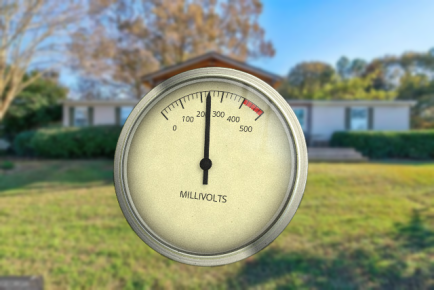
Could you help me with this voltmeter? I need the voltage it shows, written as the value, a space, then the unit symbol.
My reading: 240 mV
